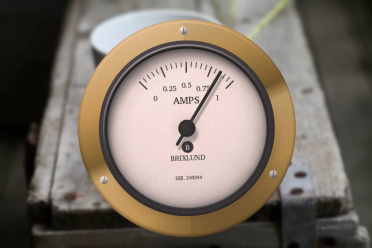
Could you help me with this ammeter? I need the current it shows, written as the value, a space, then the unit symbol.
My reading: 0.85 A
